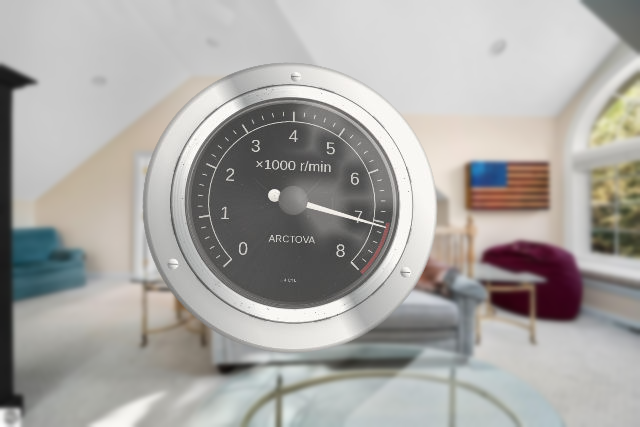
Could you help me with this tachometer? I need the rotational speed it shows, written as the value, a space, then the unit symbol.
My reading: 7100 rpm
